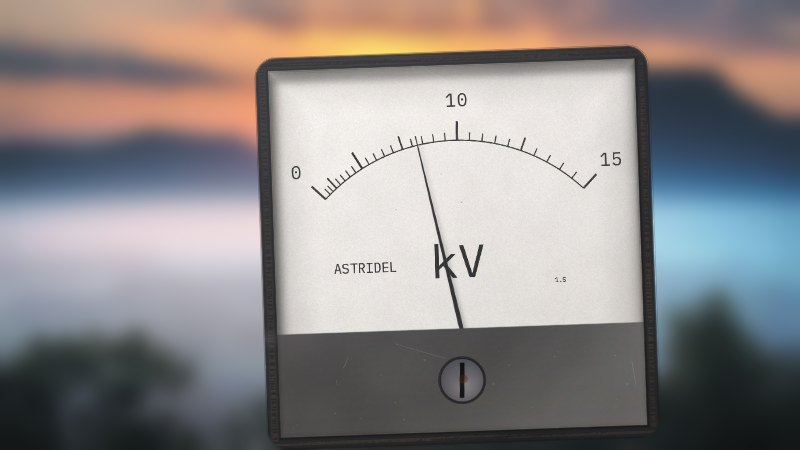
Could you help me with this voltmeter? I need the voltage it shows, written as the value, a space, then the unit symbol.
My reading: 8.25 kV
